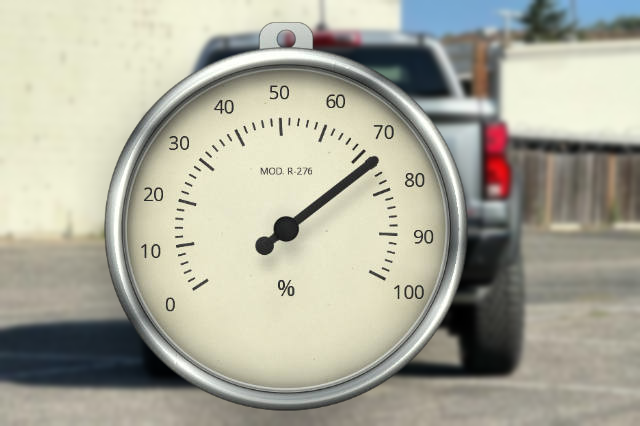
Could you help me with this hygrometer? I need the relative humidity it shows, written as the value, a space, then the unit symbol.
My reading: 73 %
